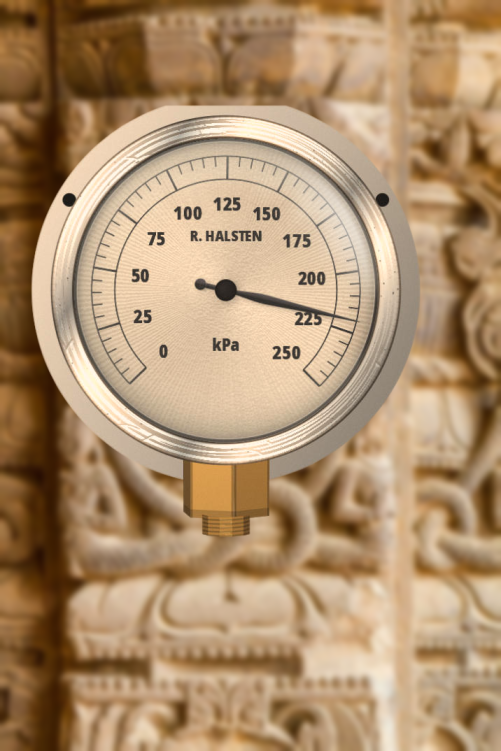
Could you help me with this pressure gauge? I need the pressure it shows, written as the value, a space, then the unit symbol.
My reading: 220 kPa
